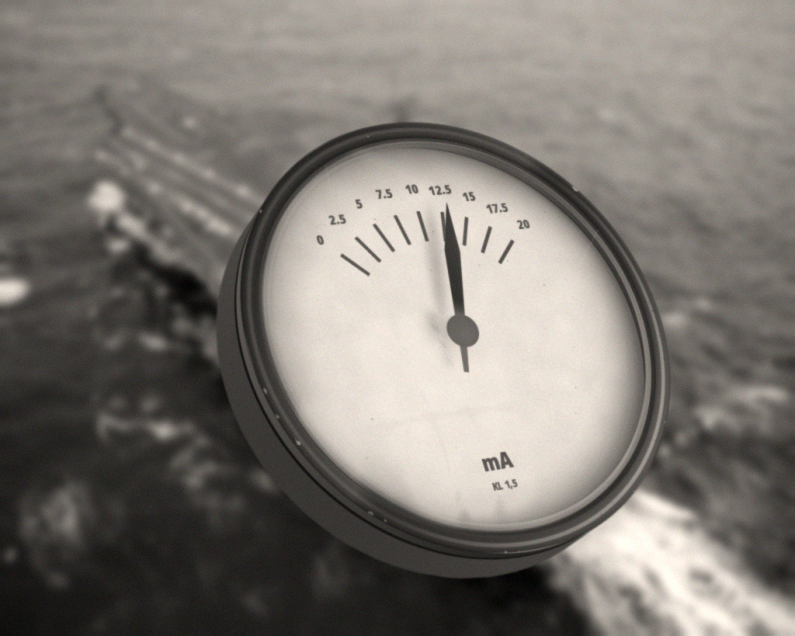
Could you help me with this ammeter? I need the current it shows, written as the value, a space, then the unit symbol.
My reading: 12.5 mA
